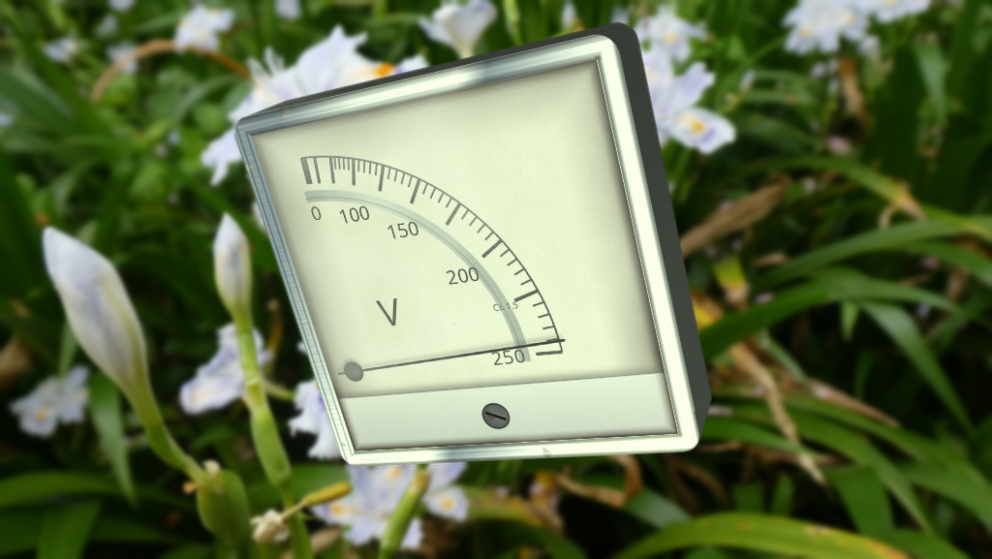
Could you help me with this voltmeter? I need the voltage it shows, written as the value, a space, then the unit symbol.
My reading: 245 V
